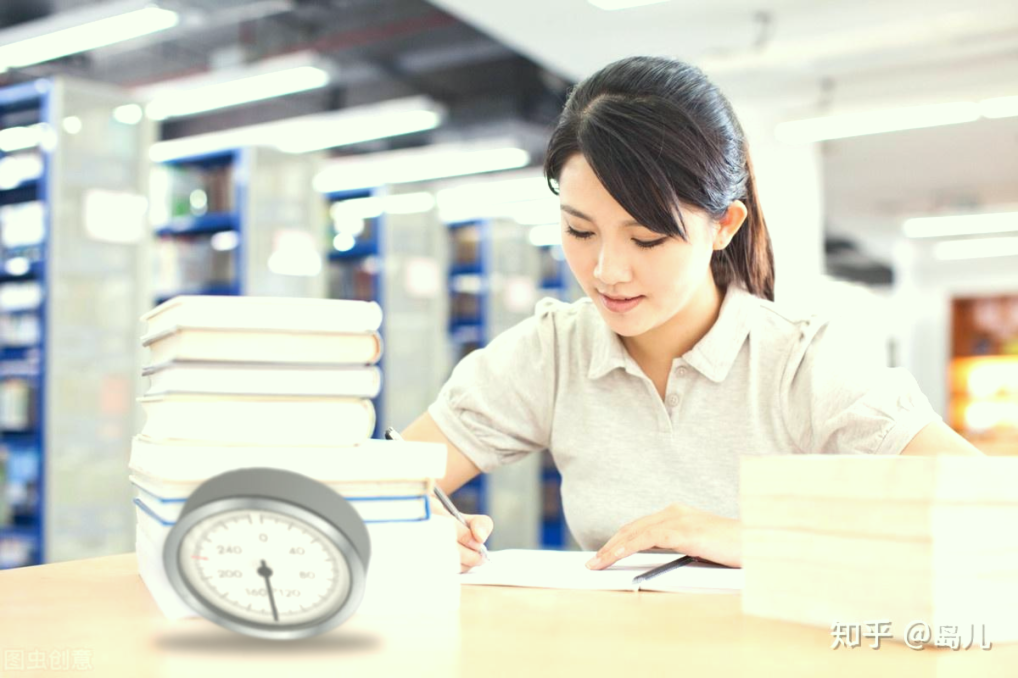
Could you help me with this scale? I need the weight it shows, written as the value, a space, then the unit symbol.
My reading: 140 lb
